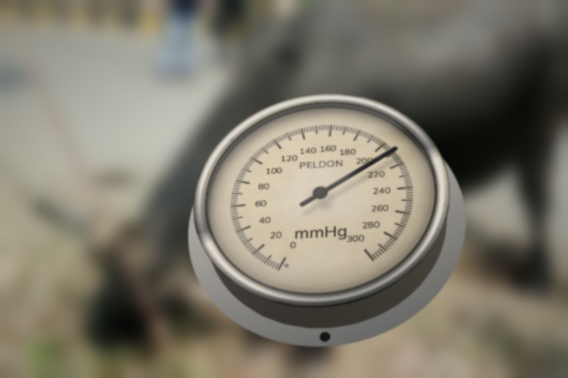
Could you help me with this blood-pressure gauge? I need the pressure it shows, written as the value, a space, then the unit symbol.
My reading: 210 mmHg
